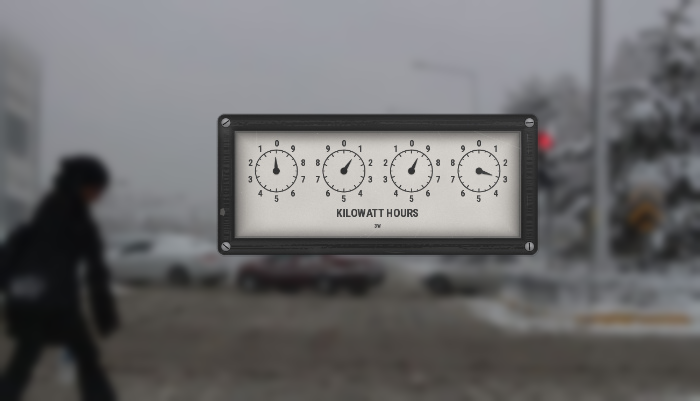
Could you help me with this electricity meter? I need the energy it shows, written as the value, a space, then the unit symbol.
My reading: 93 kWh
